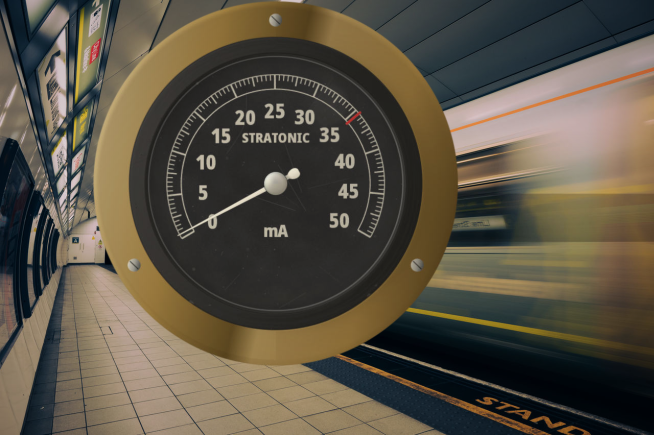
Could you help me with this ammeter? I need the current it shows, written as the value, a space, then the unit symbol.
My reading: 0.5 mA
